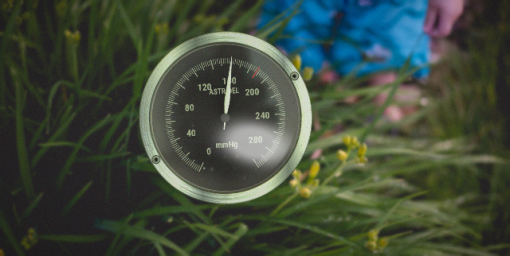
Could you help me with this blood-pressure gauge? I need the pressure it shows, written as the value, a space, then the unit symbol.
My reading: 160 mmHg
